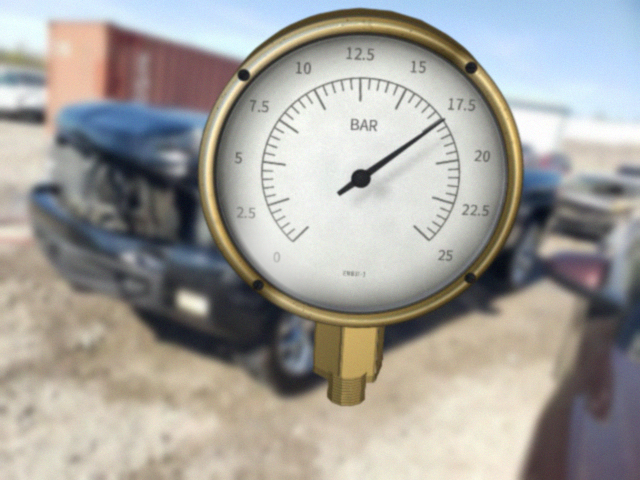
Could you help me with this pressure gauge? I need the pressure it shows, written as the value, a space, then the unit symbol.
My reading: 17.5 bar
